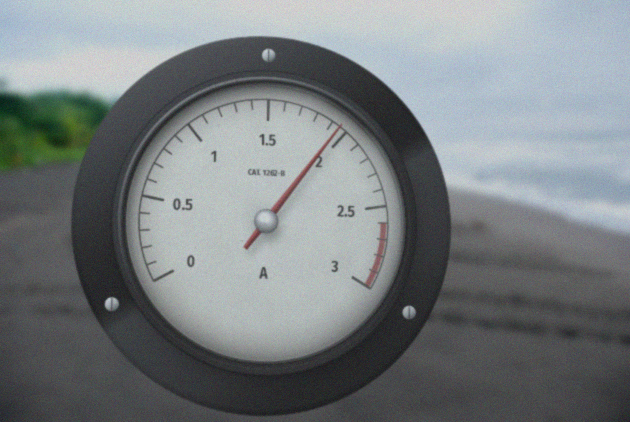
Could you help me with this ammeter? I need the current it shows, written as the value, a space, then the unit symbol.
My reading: 1.95 A
